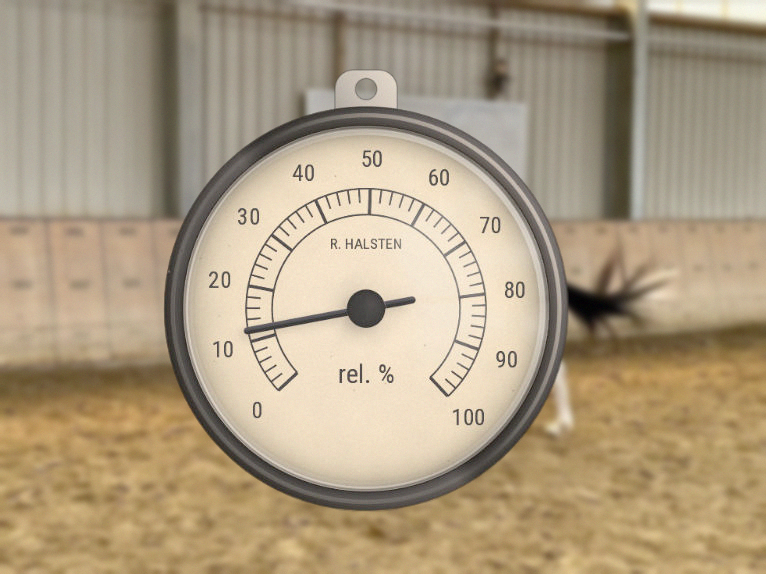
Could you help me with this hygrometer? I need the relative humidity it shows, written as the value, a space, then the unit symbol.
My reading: 12 %
